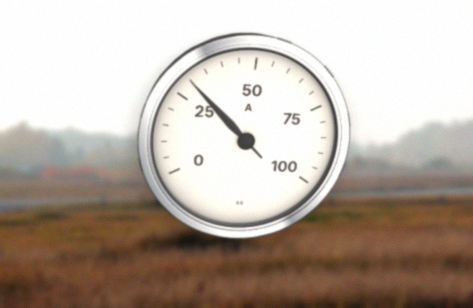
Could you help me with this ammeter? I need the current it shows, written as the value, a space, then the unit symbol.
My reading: 30 A
